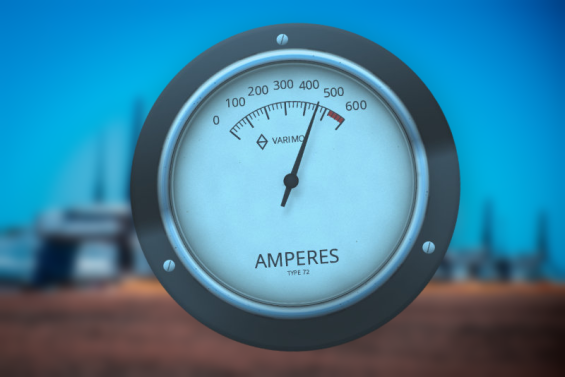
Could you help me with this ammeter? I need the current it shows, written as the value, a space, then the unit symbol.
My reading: 460 A
